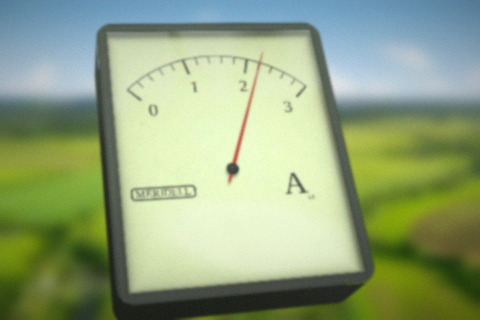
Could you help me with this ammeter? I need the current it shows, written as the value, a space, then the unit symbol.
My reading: 2.2 A
